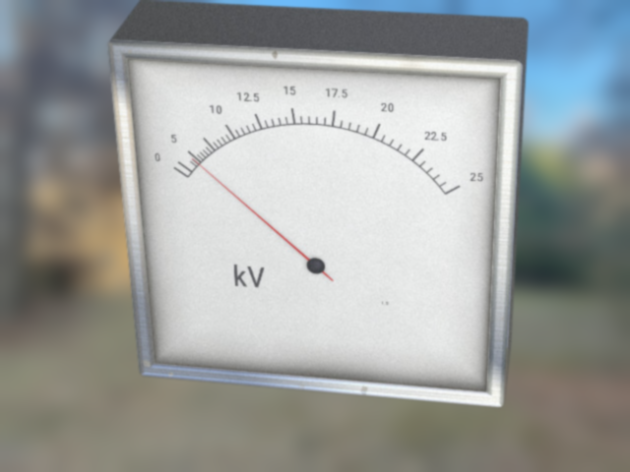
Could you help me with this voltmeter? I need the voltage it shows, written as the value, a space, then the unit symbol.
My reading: 5 kV
